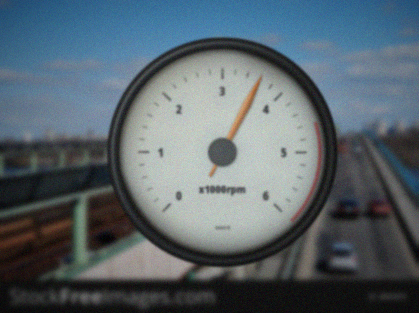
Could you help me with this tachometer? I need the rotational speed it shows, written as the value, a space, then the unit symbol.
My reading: 3600 rpm
